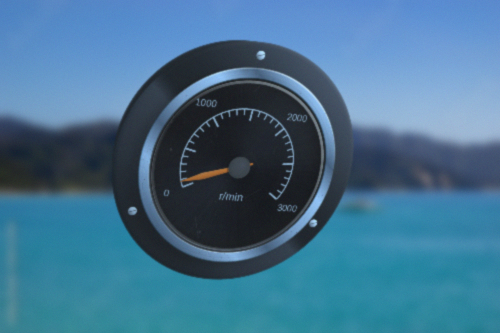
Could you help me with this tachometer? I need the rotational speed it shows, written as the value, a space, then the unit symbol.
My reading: 100 rpm
